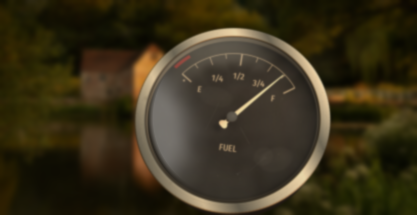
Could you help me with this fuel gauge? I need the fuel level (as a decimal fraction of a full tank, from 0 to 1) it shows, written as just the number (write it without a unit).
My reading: 0.875
